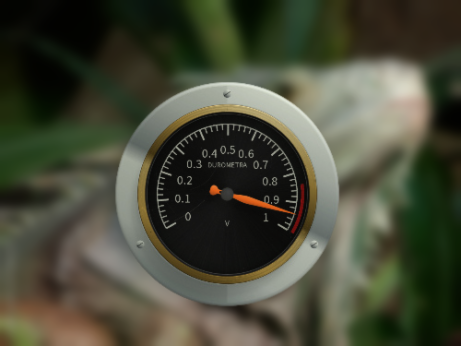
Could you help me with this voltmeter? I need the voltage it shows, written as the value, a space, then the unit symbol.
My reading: 0.94 V
